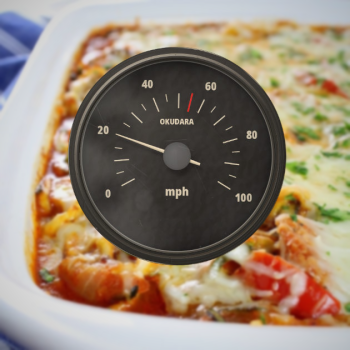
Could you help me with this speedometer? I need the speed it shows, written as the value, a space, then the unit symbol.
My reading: 20 mph
